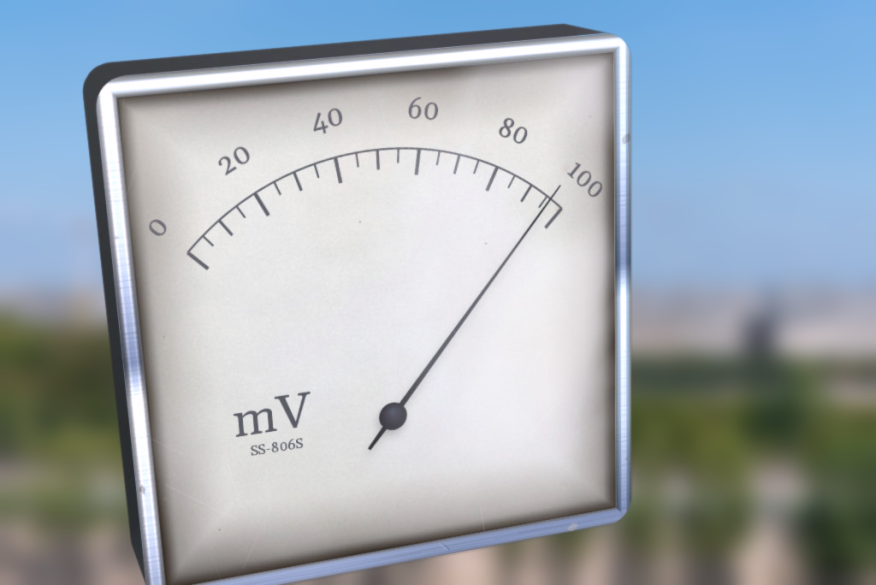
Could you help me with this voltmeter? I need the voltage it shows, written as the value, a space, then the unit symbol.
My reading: 95 mV
